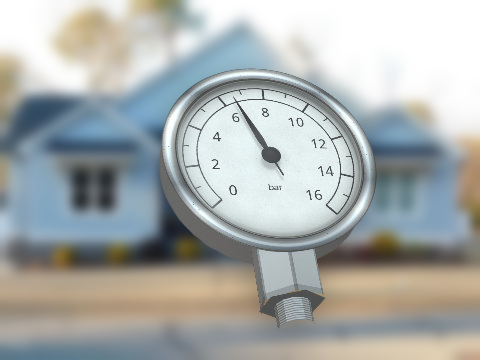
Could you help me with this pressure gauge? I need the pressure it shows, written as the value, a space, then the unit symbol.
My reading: 6.5 bar
